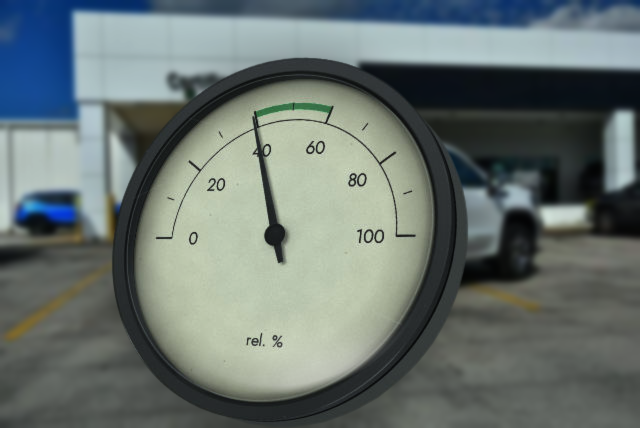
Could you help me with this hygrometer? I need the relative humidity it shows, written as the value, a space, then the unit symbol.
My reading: 40 %
